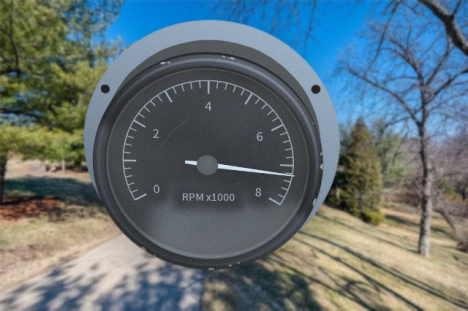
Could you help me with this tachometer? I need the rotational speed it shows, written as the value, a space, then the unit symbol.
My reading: 7200 rpm
